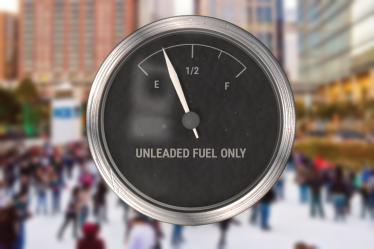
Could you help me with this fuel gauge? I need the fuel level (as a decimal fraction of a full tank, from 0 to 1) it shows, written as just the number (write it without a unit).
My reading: 0.25
